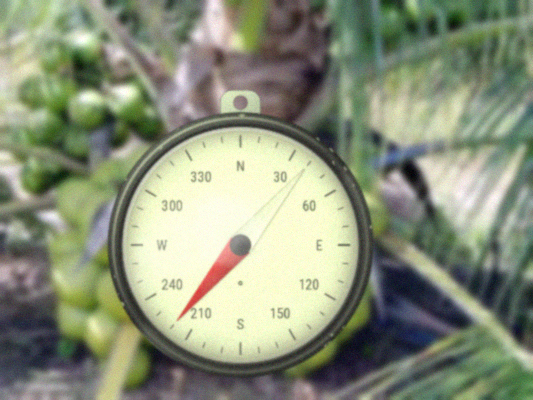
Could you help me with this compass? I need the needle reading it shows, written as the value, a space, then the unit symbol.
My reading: 220 °
